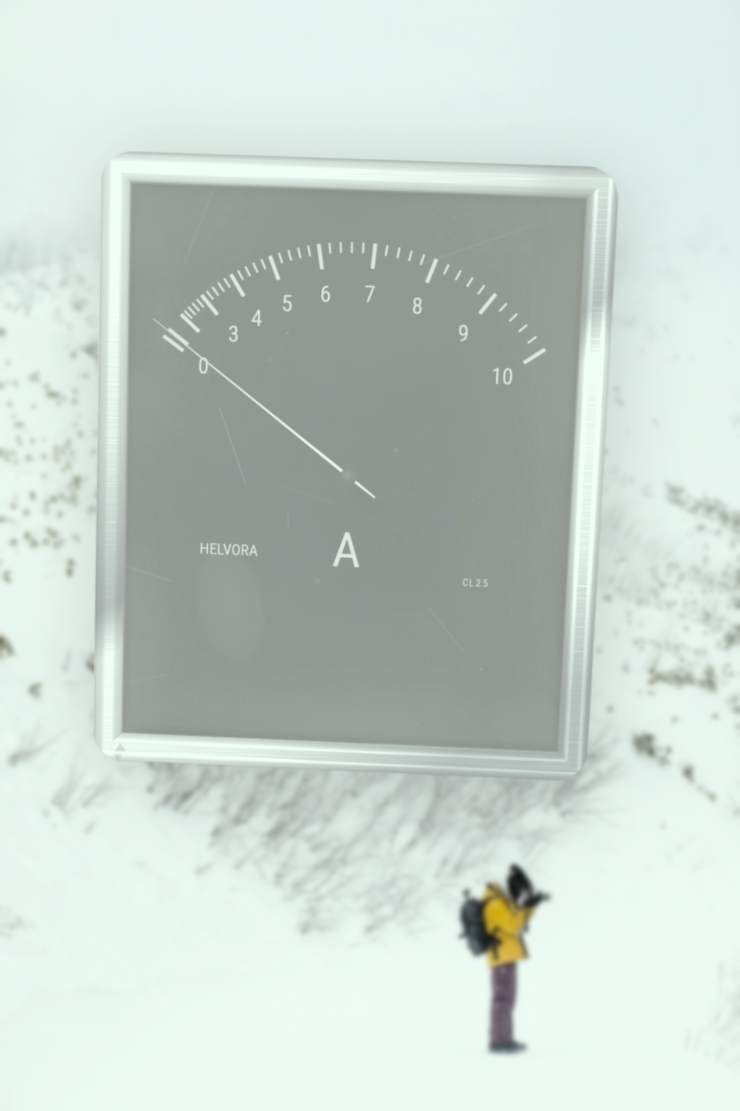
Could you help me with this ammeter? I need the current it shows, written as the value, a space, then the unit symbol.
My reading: 1 A
